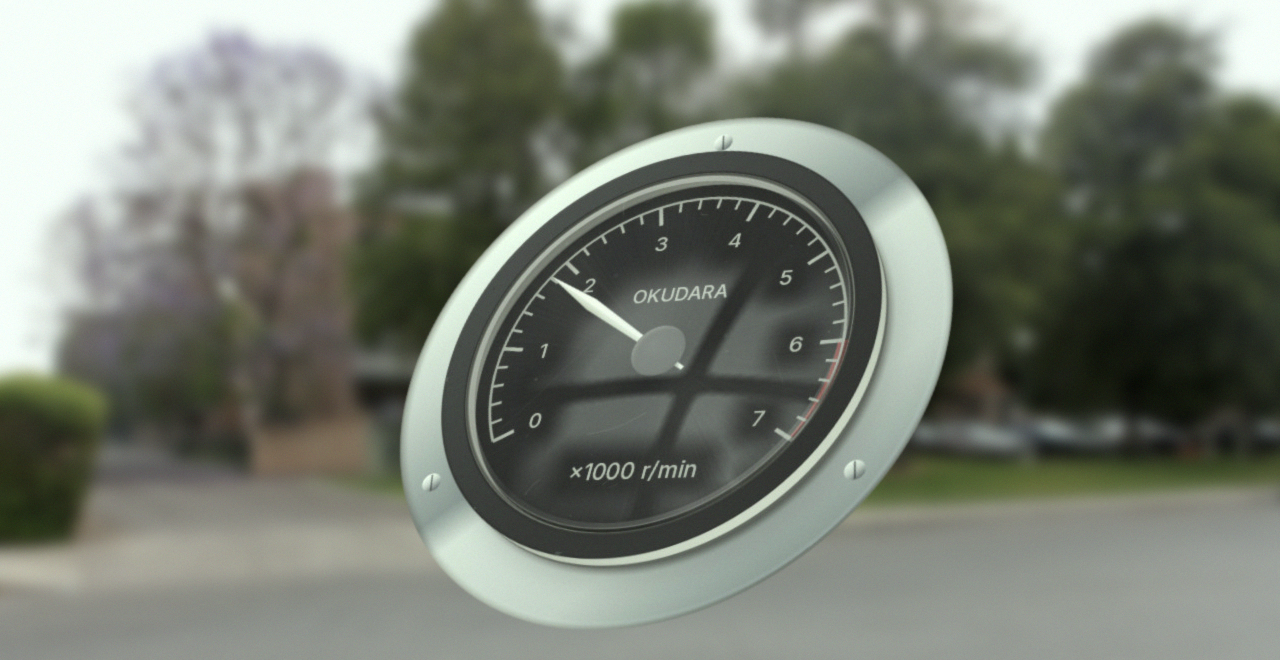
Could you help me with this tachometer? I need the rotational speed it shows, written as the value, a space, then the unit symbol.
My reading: 1800 rpm
